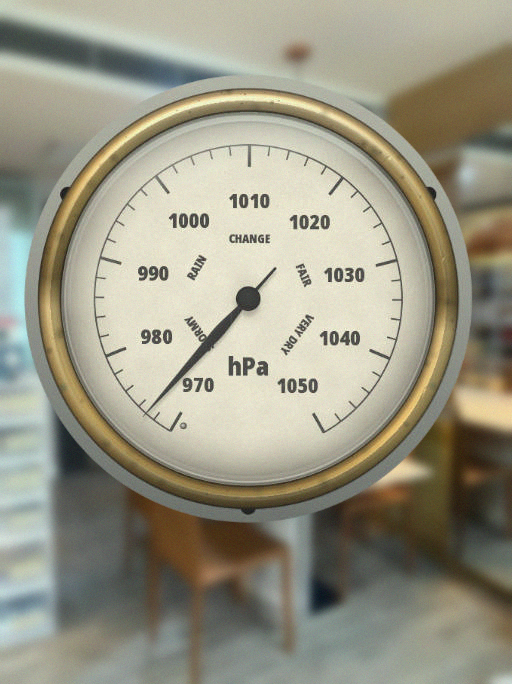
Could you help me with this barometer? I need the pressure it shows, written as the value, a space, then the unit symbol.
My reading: 973 hPa
